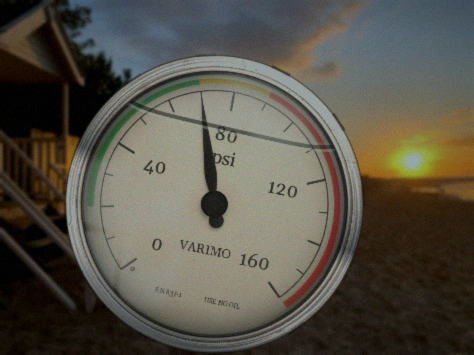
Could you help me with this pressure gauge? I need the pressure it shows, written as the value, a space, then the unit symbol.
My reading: 70 psi
